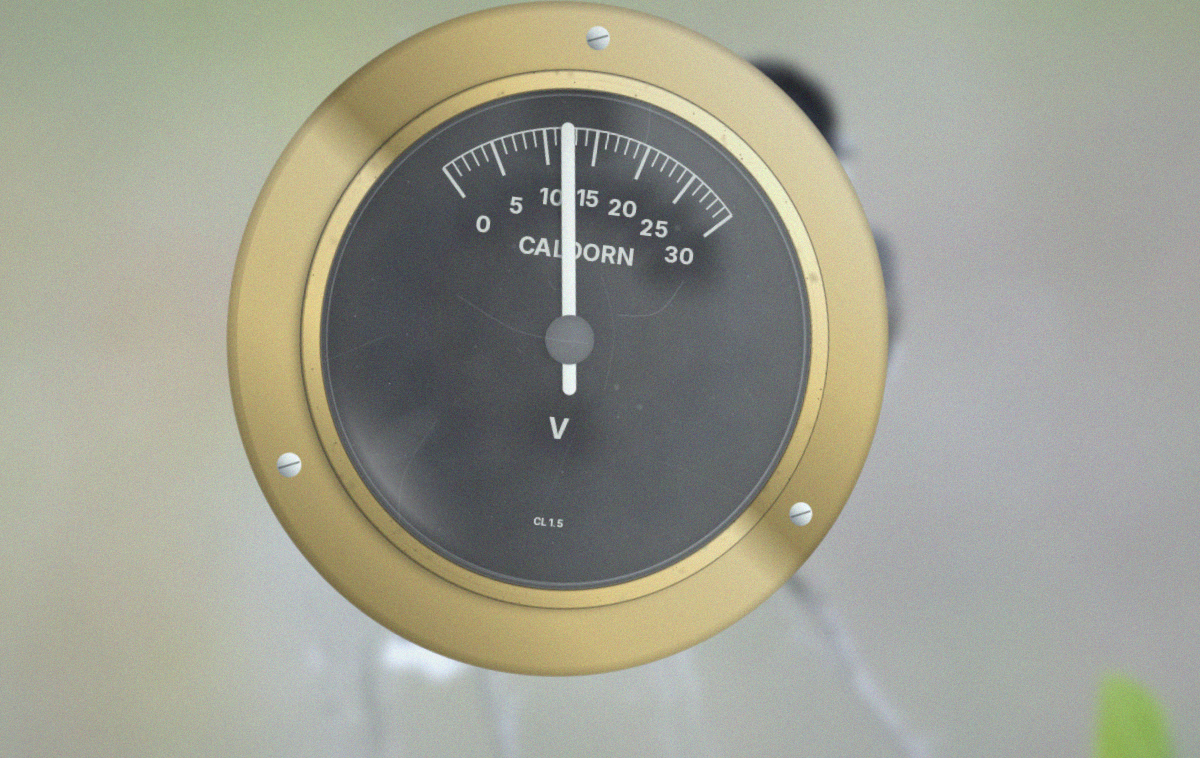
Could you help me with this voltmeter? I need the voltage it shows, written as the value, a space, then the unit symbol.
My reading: 12 V
